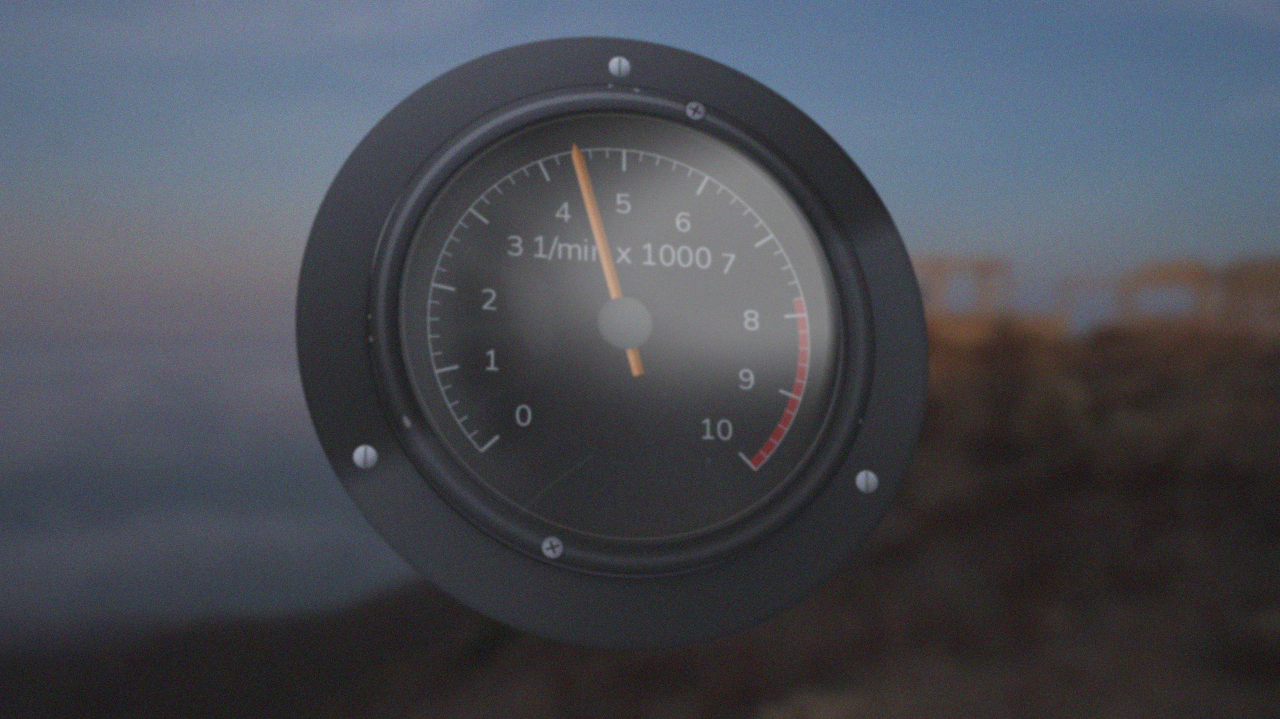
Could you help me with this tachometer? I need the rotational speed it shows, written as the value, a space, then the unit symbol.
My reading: 4400 rpm
